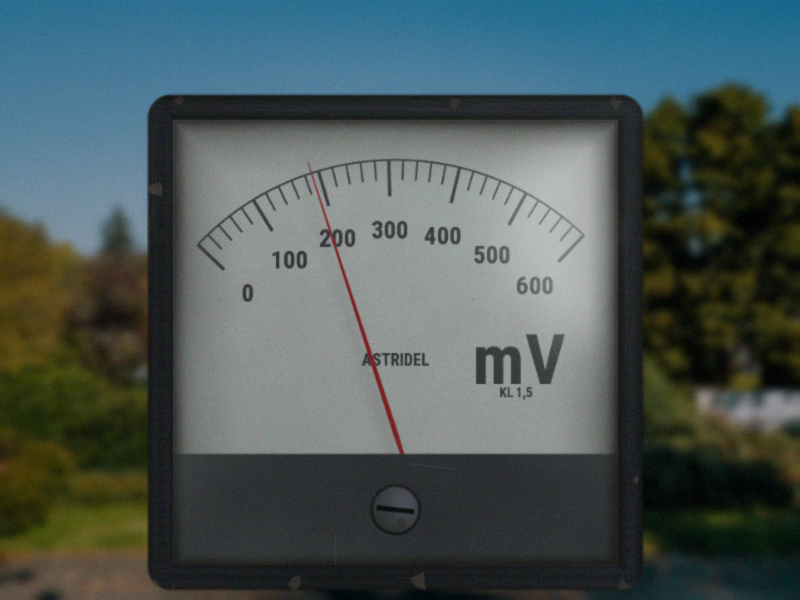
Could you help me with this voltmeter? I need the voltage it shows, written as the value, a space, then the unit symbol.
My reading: 190 mV
